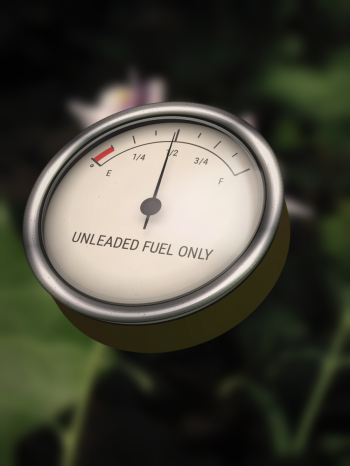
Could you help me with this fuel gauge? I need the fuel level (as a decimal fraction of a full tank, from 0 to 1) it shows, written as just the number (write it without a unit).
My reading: 0.5
